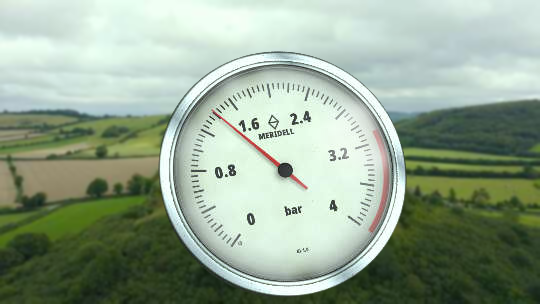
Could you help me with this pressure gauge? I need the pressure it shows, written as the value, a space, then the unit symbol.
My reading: 1.4 bar
